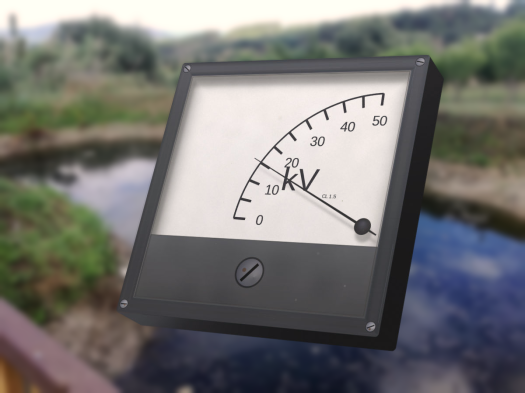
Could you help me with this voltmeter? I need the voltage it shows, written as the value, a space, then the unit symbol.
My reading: 15 kV
